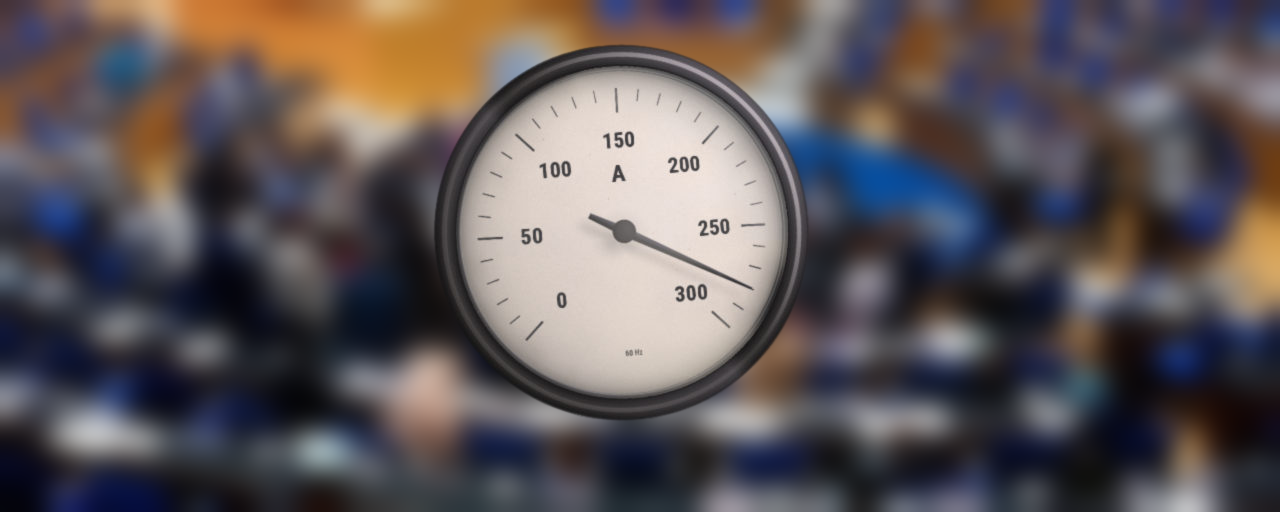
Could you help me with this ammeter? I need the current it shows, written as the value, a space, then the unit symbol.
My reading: 280 A
